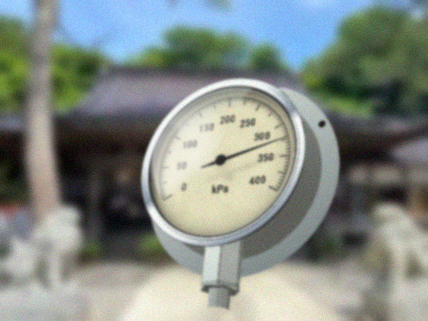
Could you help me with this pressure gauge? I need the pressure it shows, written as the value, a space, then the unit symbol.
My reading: 325 kPa
